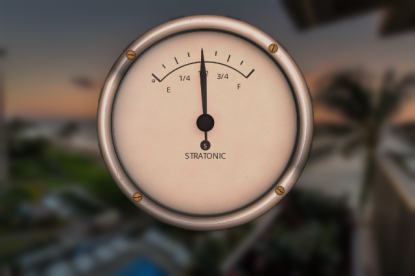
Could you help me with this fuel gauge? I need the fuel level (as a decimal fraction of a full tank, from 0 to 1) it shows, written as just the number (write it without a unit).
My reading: 0.5
